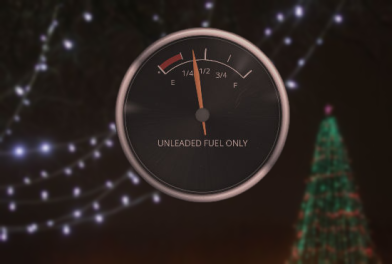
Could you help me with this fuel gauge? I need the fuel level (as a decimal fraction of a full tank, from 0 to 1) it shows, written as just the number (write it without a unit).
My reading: 0.375
